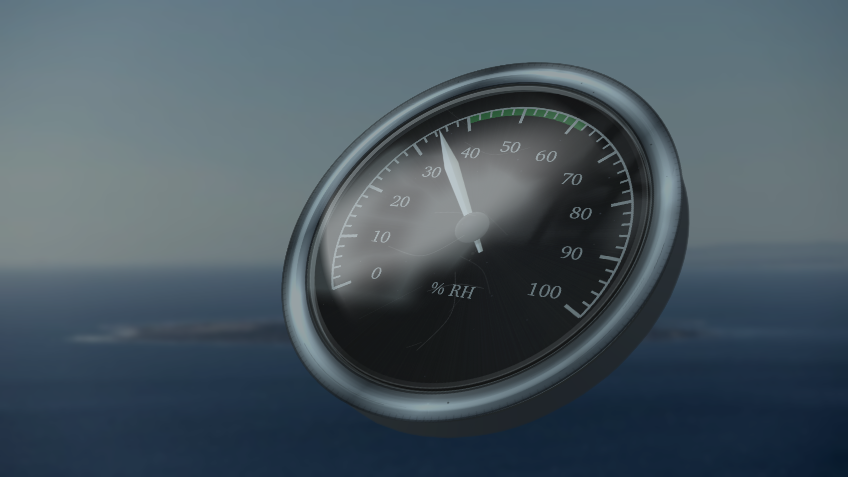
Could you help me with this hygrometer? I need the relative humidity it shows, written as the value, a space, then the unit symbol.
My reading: 35 %
